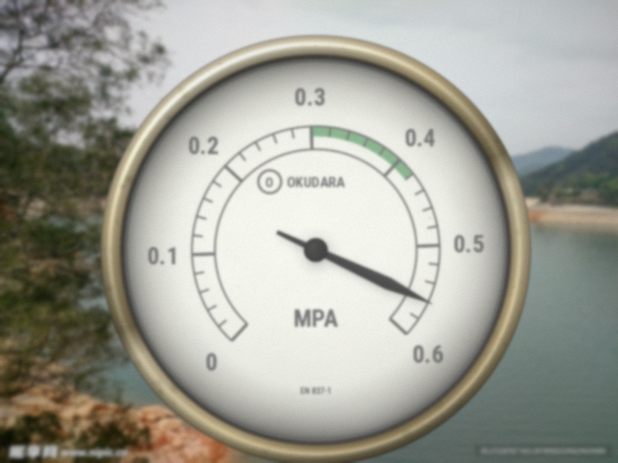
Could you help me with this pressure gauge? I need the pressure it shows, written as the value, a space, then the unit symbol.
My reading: 0.56 MPa
